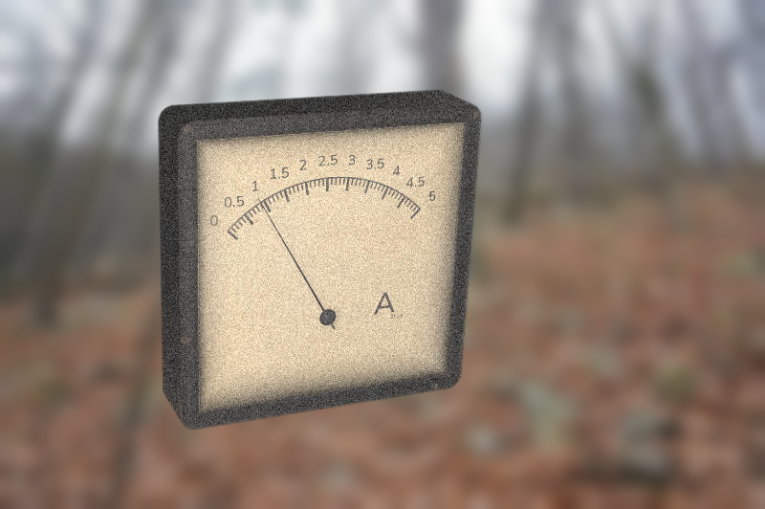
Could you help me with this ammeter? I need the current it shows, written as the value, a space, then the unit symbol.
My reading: 0.9 A
